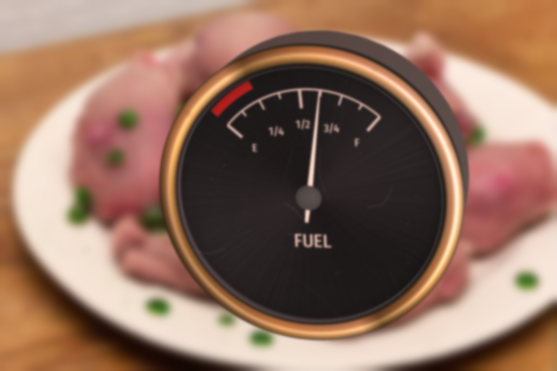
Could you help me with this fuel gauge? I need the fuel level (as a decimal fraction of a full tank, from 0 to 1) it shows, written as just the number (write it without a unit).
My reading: 0.625
